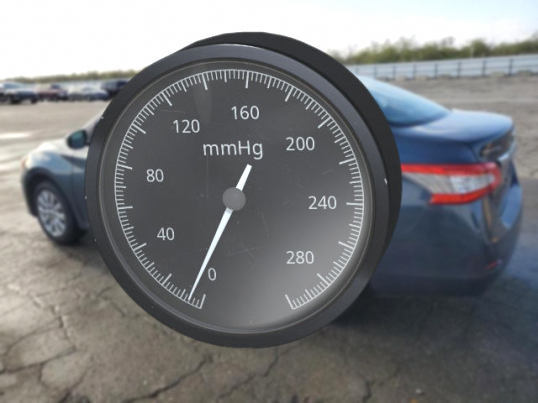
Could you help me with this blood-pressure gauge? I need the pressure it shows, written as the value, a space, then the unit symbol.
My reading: 6 mmHg
